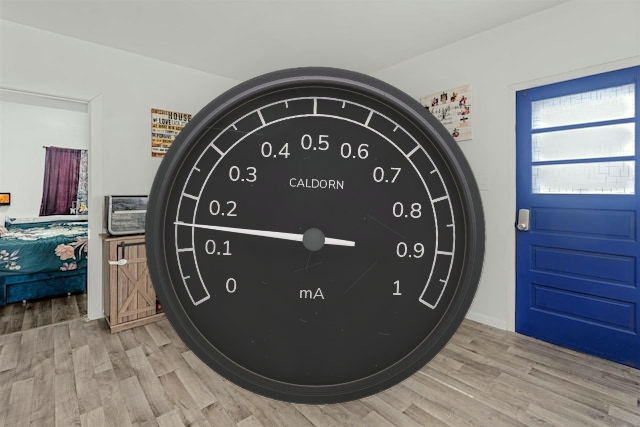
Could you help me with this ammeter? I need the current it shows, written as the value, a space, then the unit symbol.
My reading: 0.15 mA
